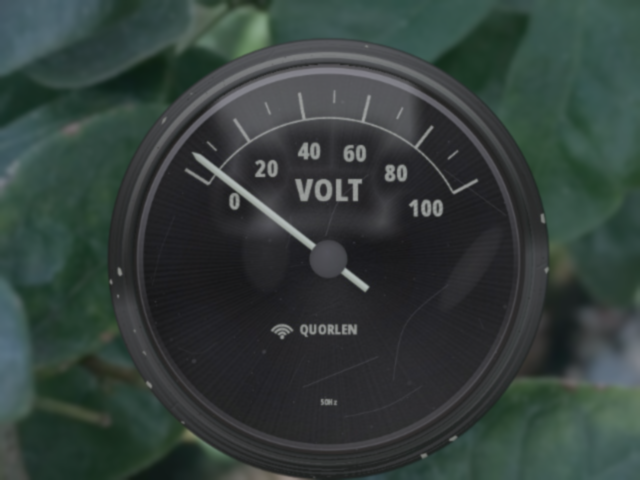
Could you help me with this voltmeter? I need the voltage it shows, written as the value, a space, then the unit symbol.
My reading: 5 V
